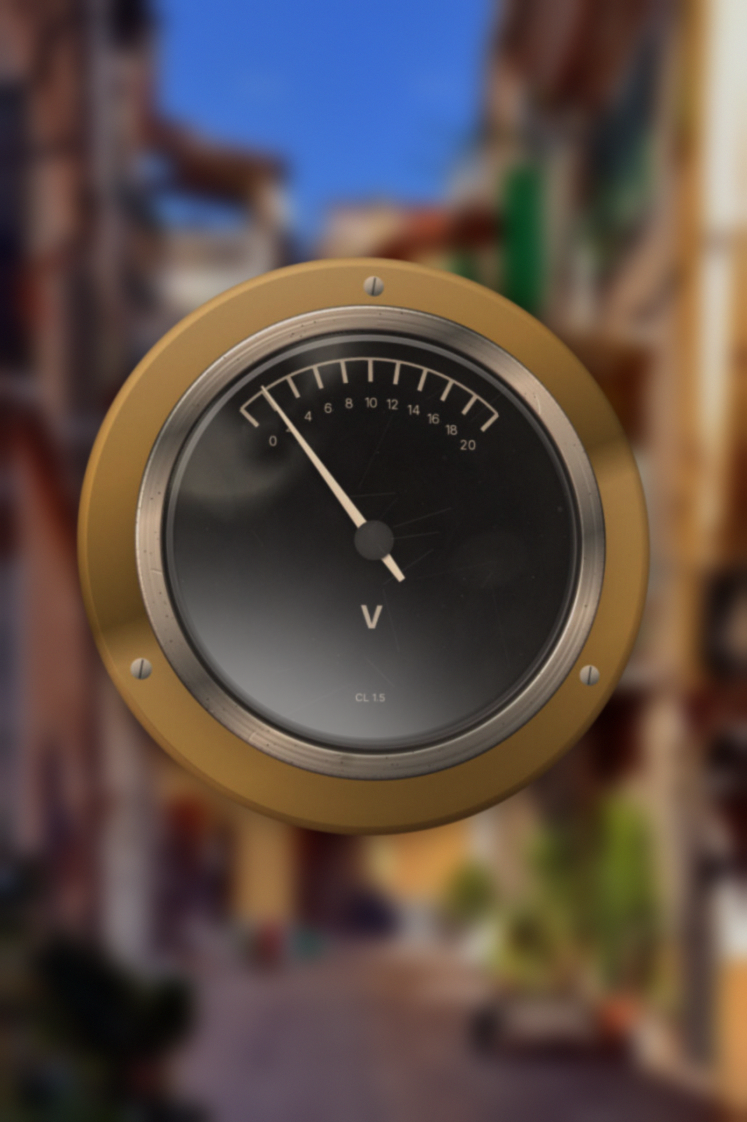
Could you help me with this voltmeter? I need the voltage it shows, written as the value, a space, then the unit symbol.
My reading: 2 V
